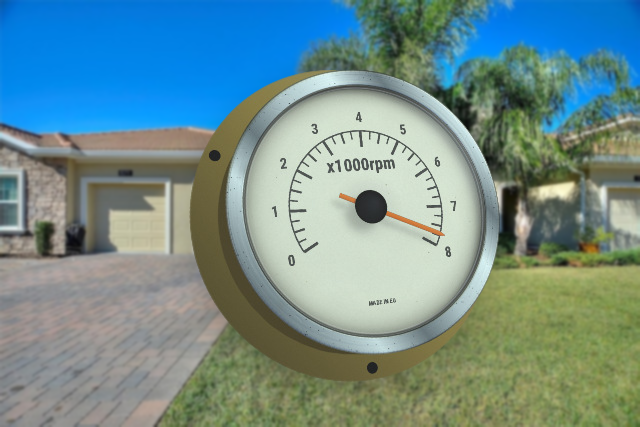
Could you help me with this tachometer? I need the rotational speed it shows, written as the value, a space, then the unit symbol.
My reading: 7750 rpm
